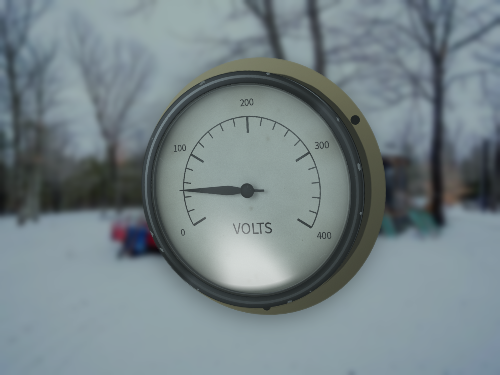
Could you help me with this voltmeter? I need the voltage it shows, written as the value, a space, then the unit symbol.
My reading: 50 V
